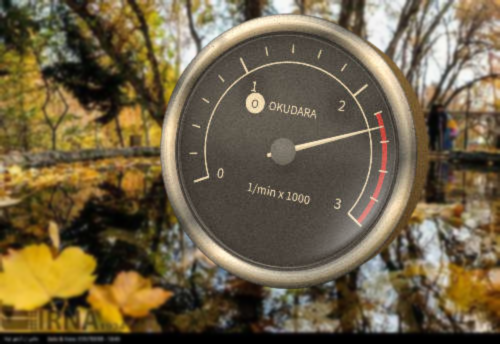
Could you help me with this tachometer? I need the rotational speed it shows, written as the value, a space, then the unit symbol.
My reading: 2300 rpm
